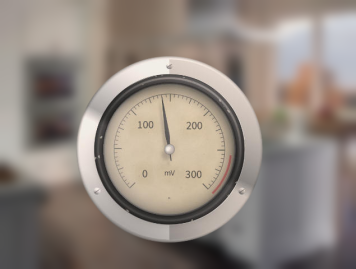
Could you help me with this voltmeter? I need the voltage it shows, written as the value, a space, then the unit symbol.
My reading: 140 mV
